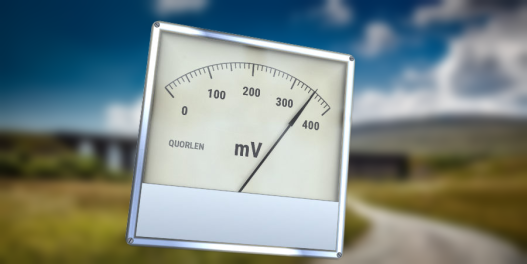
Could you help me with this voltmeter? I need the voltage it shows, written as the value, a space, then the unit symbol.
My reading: 350 mV
